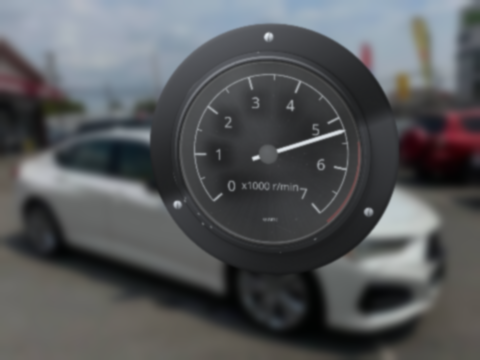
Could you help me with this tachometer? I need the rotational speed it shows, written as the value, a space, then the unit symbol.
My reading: 5250 rpm
